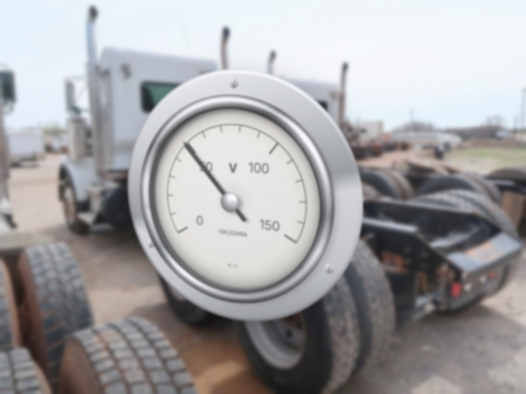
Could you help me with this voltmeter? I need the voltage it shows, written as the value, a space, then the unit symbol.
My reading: 50 V
